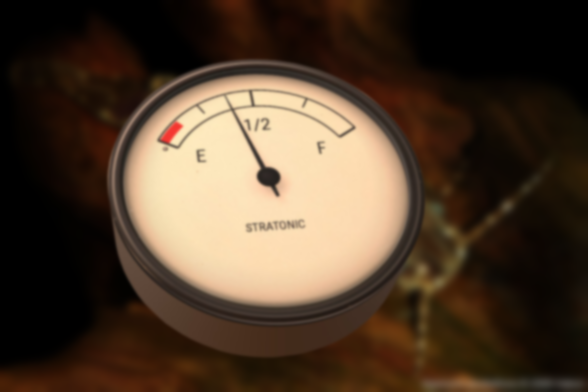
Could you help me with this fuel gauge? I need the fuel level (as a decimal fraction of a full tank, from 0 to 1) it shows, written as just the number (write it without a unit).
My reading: 0.375
